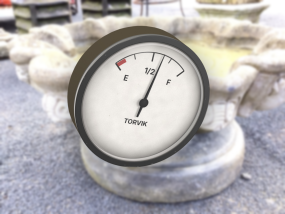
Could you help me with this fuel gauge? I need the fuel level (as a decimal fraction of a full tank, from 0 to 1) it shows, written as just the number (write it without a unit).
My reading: 0.625
